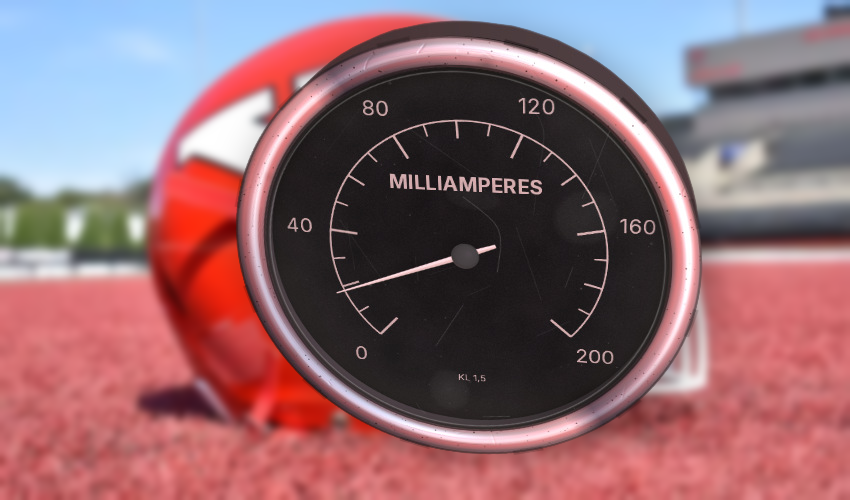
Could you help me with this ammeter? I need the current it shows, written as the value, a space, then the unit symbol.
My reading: 20 mA
